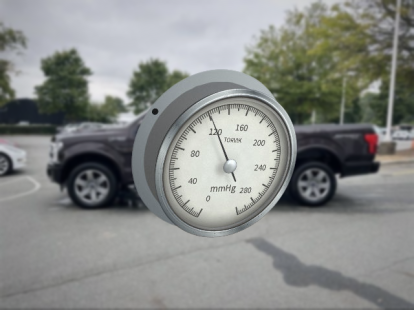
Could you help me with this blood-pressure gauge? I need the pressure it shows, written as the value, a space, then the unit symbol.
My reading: 120 mmHg
